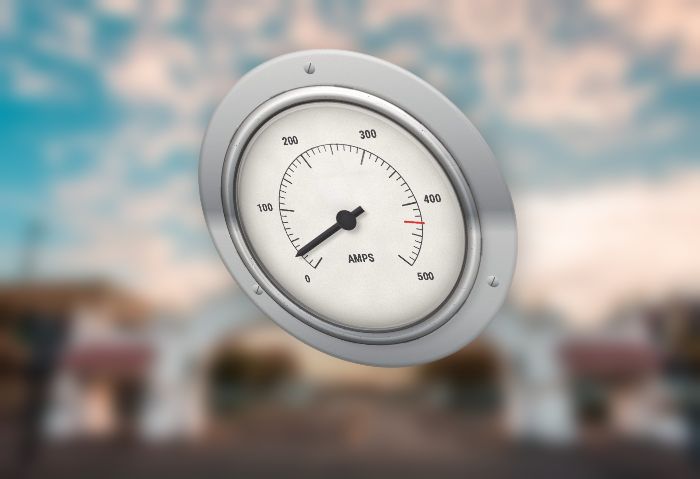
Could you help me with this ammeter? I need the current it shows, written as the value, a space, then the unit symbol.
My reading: 30 A
